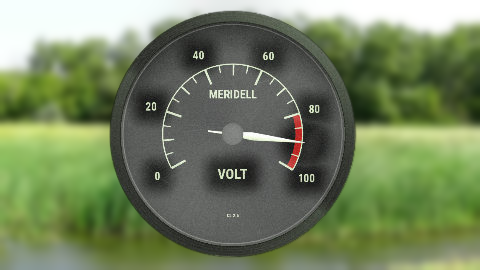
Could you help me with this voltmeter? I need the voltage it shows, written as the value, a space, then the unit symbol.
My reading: 90 V
